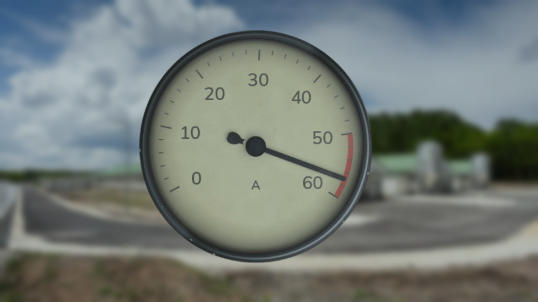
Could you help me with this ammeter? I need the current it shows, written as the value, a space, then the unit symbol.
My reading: 57 A
